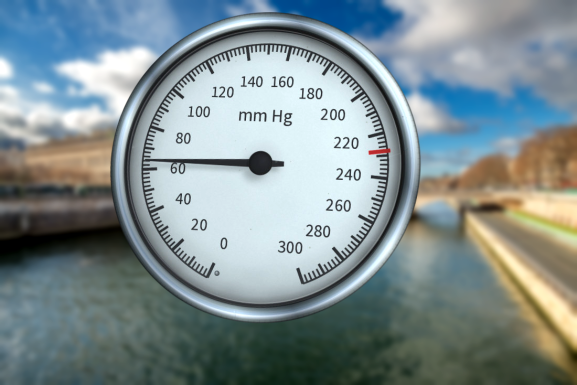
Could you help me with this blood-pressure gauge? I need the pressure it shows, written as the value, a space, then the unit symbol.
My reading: 64 mmHg
